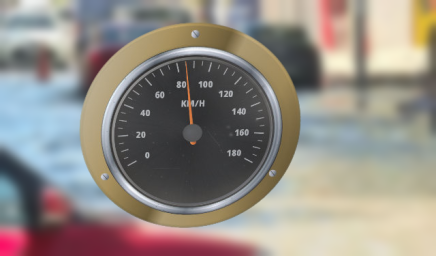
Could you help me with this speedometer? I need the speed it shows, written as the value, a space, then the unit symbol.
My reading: 85 km/h
